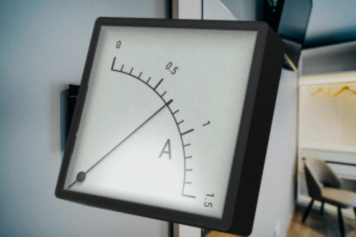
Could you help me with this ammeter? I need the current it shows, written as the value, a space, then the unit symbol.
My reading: 0.7 A
